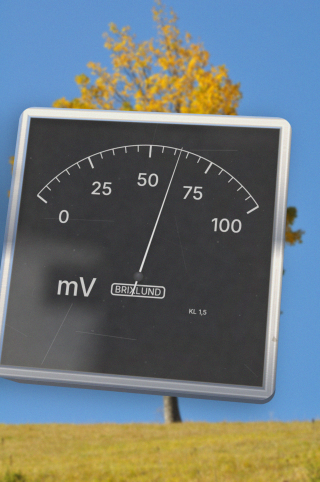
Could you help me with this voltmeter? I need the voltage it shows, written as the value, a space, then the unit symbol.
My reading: 62.5 mV
